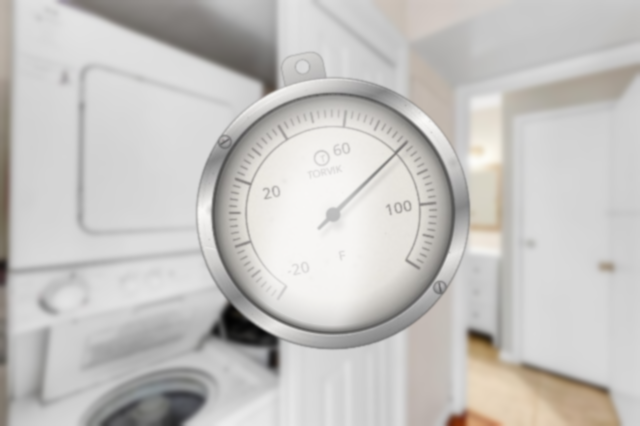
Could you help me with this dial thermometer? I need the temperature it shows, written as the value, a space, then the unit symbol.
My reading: 80 °F
